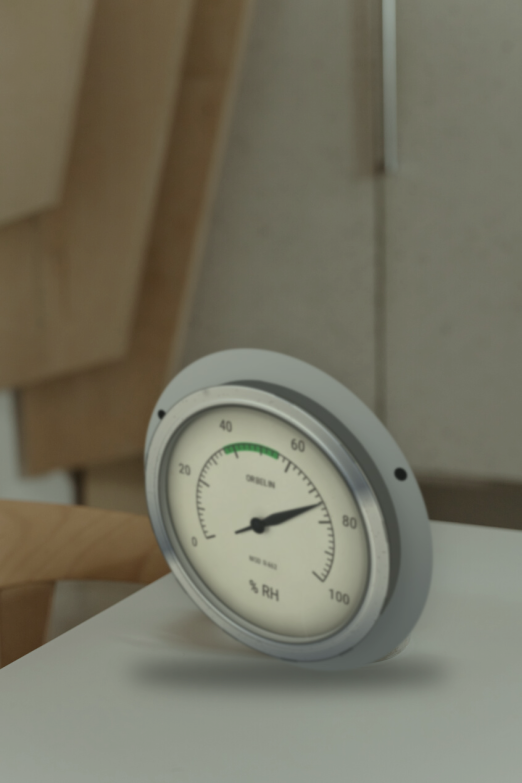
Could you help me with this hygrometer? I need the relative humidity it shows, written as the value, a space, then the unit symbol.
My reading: 74 %
